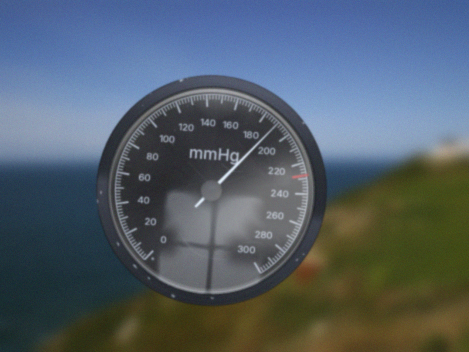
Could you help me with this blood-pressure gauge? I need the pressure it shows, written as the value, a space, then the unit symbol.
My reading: 190 mmHg
